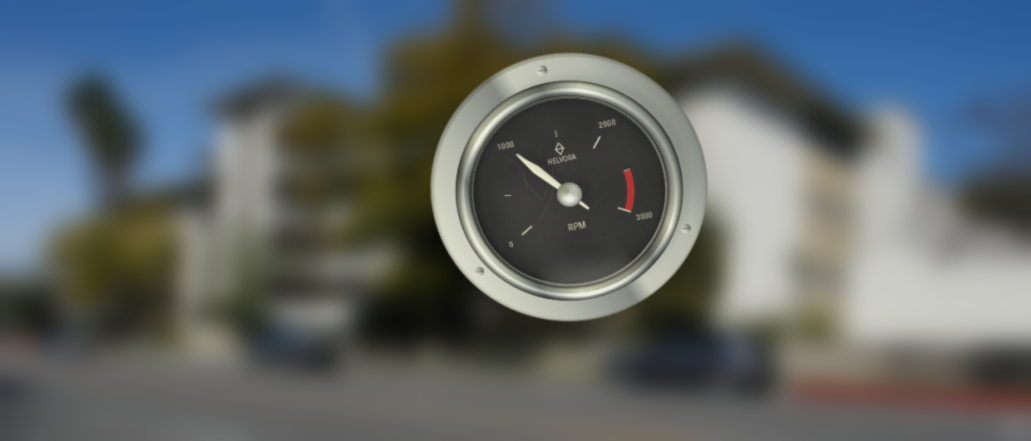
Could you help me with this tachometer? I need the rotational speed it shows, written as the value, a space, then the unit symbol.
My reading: 1000 rpm
